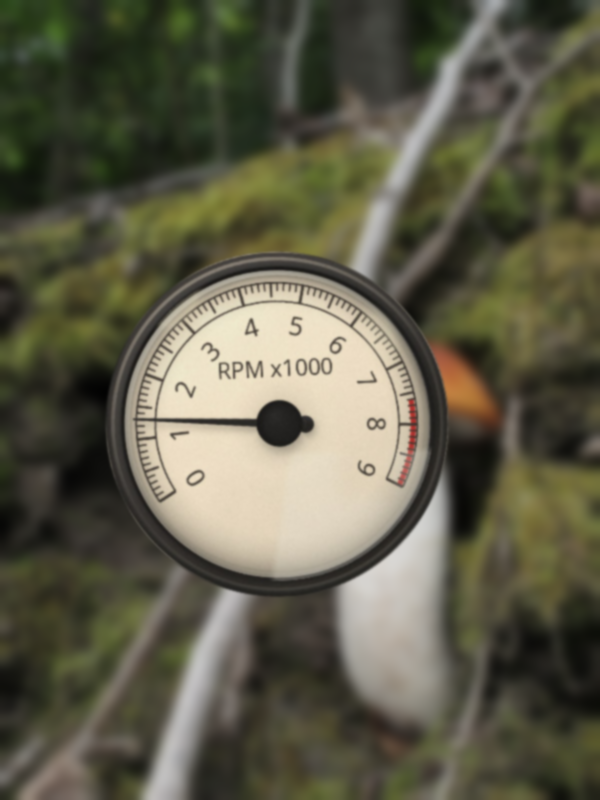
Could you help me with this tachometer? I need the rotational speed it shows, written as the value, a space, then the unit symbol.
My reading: 1300 rpm
